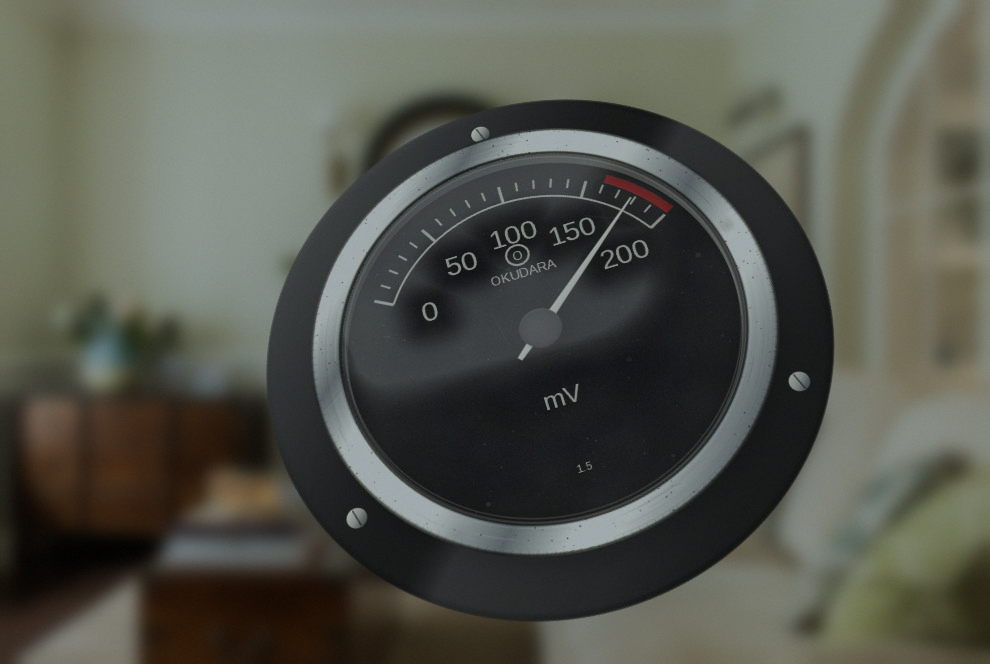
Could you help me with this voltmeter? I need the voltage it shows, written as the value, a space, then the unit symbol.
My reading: 180 mV
